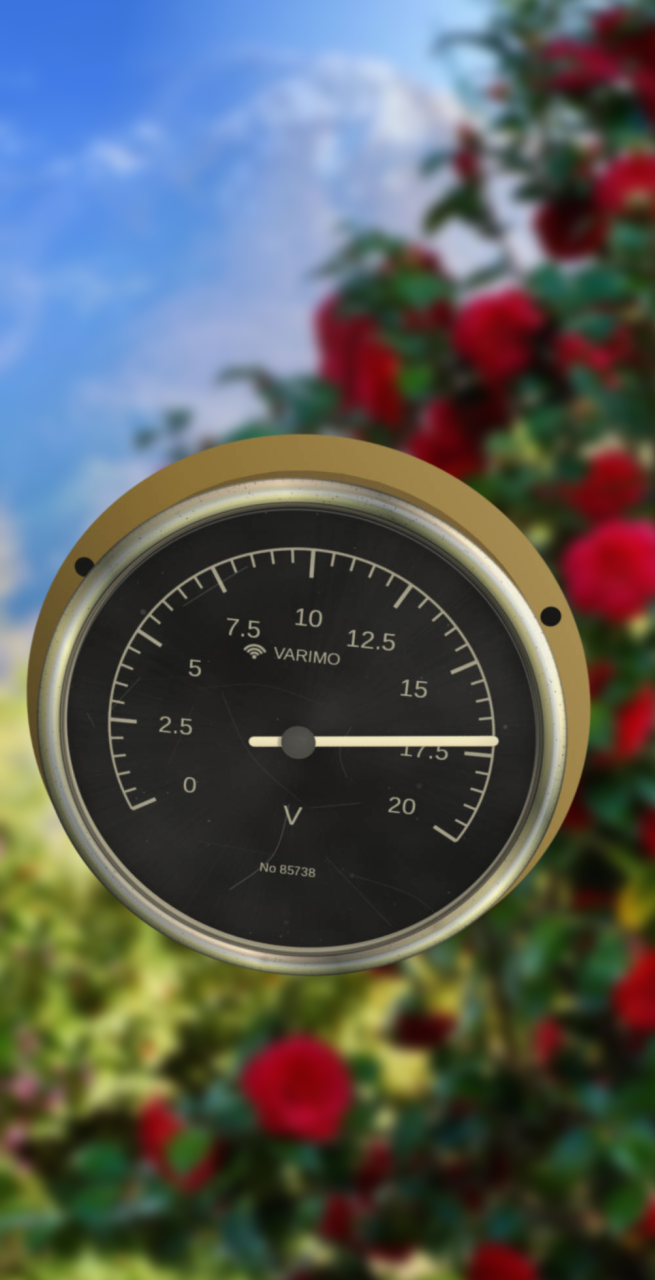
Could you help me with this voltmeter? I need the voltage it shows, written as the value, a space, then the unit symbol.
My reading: 17 V
